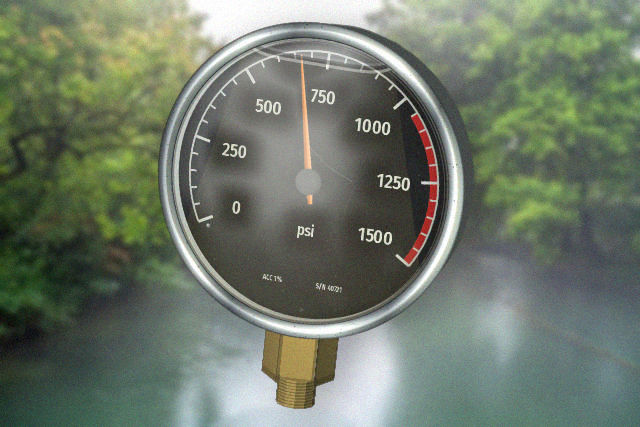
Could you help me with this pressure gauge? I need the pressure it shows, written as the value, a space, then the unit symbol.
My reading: 675 psi
